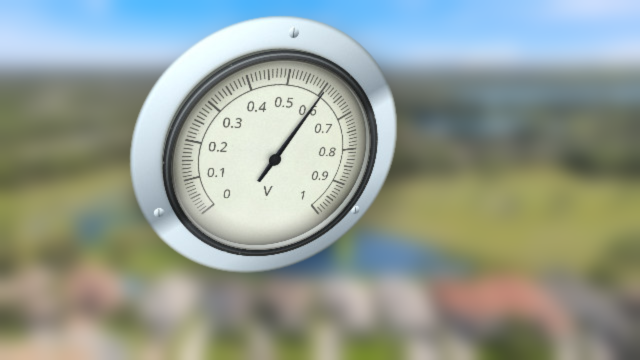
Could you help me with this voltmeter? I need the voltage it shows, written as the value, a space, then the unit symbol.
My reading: 0.6 V
